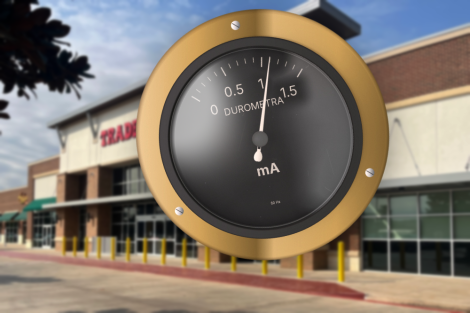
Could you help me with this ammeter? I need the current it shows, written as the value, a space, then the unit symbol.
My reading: 1.1 mA
